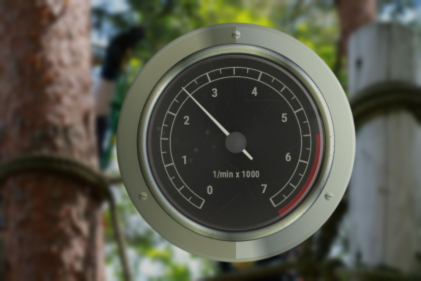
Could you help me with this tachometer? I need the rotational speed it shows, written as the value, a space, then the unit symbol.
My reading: 2500 rpm
